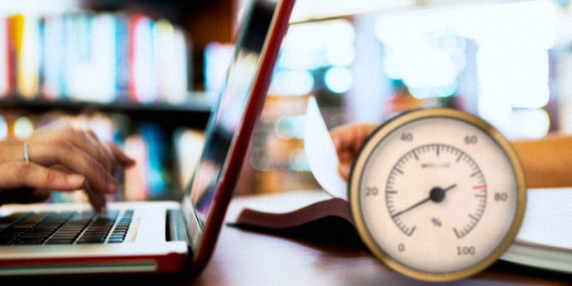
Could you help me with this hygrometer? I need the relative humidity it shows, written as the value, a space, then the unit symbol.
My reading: 10 %
